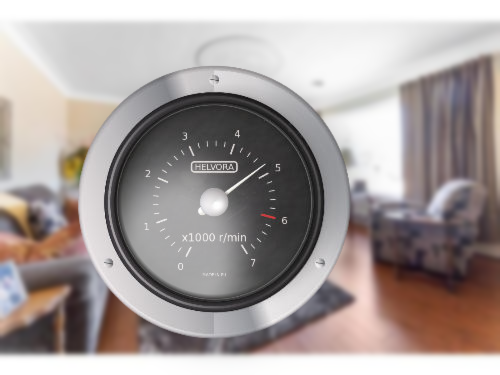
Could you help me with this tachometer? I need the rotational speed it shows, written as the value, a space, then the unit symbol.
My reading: 4800 rpm
